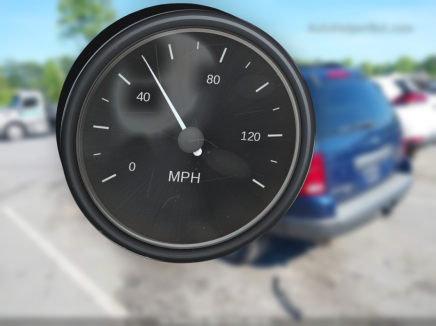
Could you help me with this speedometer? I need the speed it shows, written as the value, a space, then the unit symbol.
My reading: 50 mph
